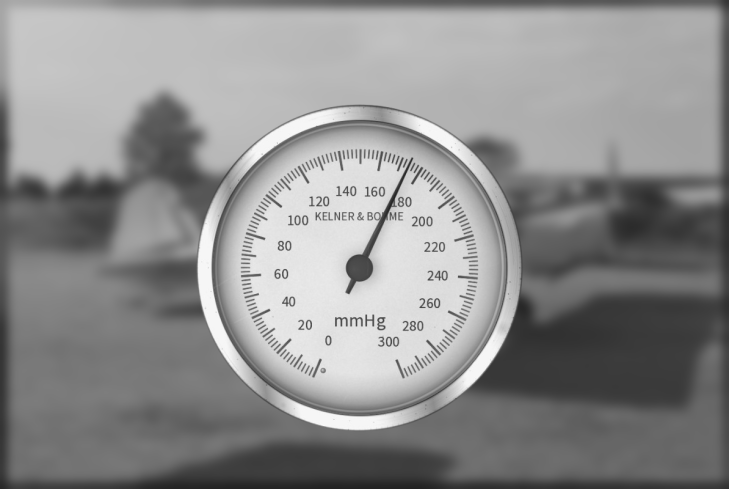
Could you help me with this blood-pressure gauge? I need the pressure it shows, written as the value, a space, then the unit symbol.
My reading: 174 mmHg
